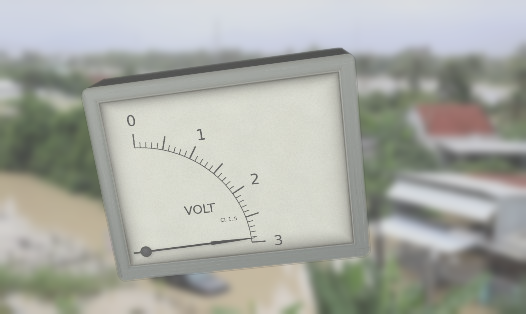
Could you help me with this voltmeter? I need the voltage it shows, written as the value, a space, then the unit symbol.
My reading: 2.9 V
